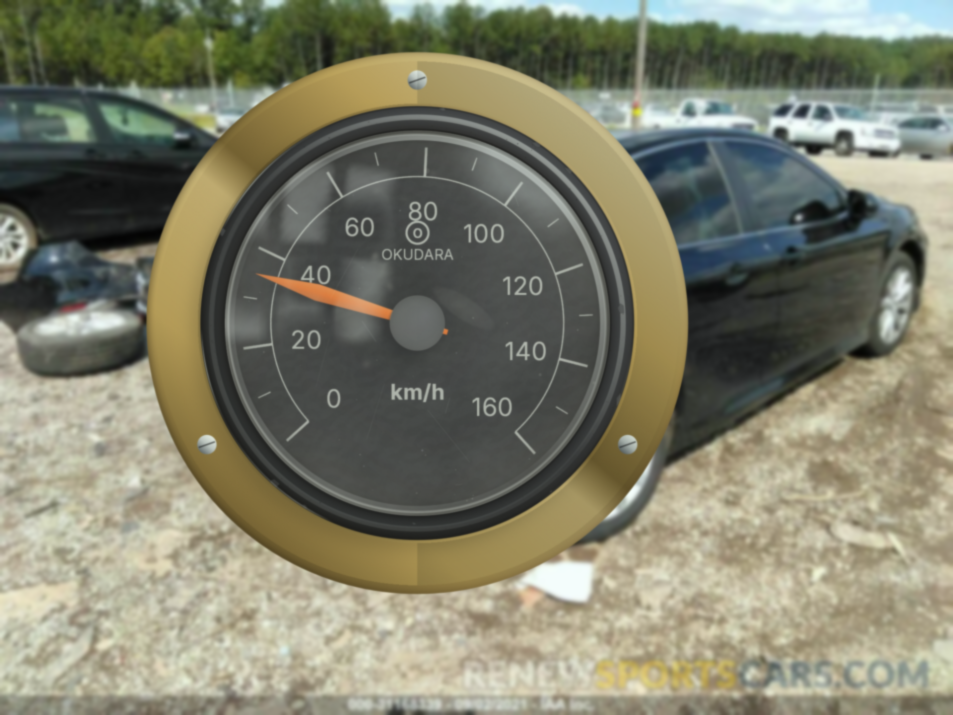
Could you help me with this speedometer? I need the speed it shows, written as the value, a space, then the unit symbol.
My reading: 35 km/h
